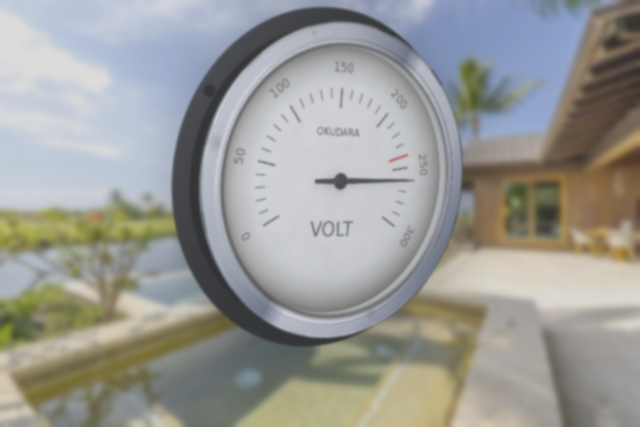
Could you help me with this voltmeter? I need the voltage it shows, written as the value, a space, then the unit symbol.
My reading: 260 V
